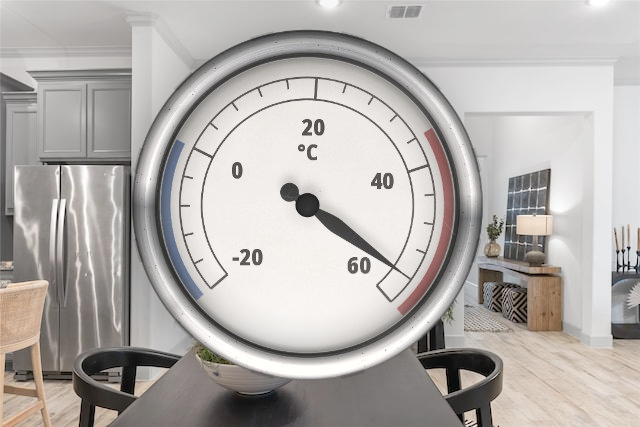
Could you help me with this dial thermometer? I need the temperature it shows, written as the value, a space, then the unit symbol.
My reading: 56 °C
